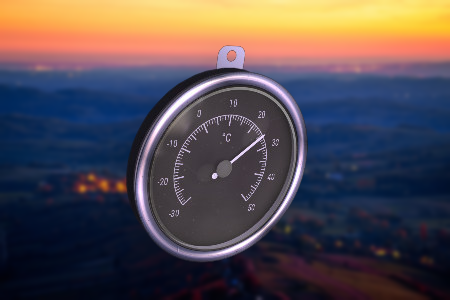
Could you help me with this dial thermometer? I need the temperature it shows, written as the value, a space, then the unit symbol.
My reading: 25 °C
